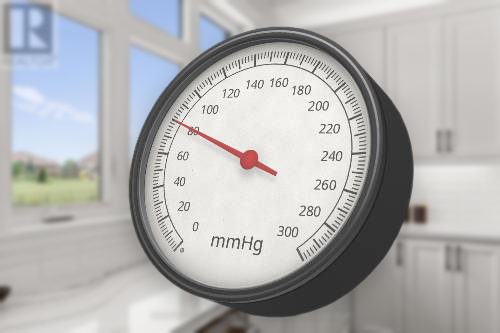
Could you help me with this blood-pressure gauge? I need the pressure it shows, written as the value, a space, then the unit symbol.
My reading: 80 mmHg
